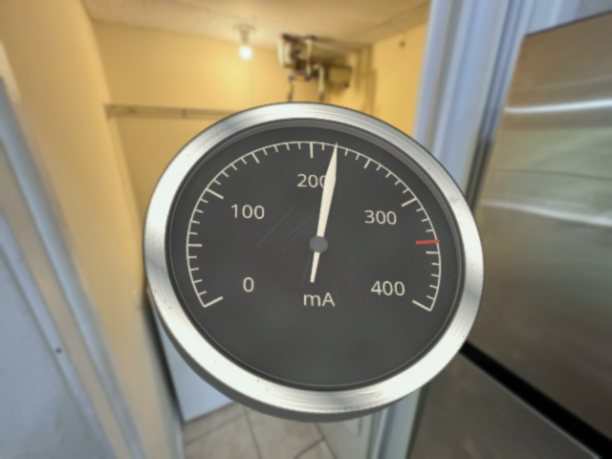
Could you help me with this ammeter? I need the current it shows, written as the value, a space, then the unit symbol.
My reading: 220 mA
